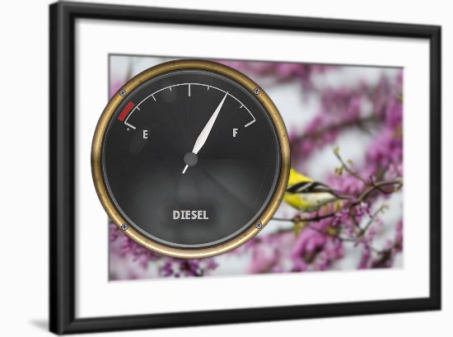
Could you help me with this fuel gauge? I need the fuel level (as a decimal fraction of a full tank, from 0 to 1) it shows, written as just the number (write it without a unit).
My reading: 0.75
